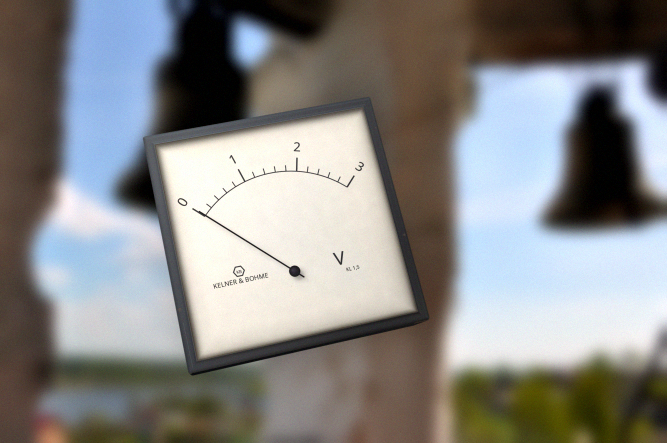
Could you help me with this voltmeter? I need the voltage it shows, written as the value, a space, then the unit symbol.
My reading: 0 V
